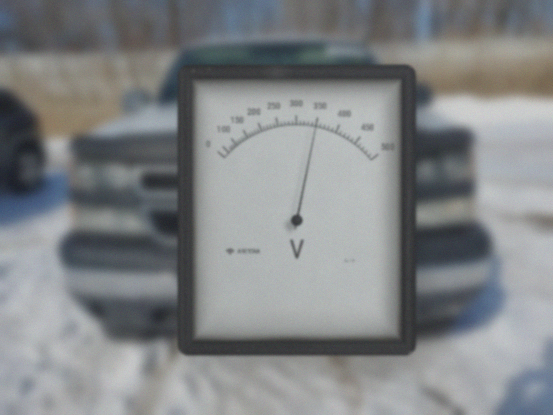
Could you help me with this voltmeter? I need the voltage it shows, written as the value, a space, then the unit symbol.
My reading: 350 V
